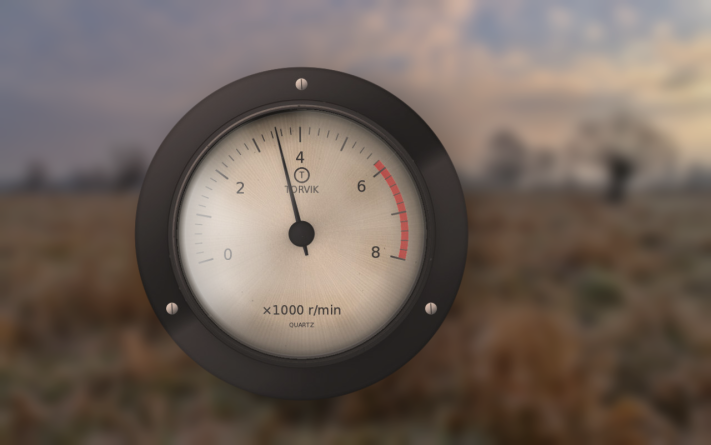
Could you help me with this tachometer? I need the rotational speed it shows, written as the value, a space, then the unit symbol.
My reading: 3500 rpm
